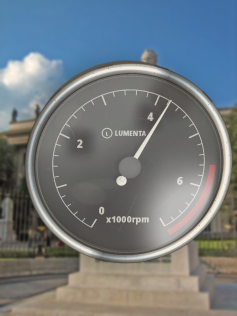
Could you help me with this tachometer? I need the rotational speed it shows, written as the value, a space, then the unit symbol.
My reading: 4200 rpm
